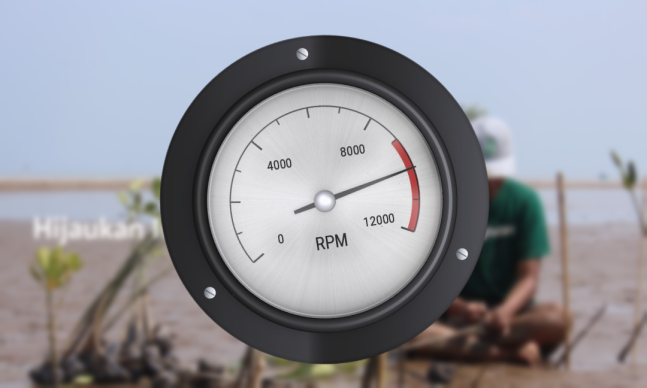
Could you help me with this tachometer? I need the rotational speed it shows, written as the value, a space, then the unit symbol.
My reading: 10000 rpm
